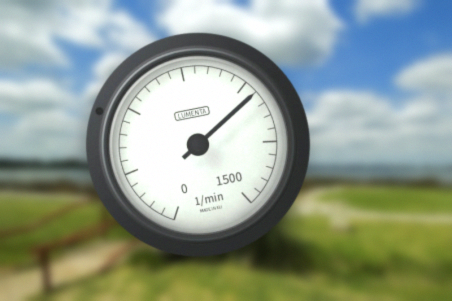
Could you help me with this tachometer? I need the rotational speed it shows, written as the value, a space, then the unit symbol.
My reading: 1050 rpm
